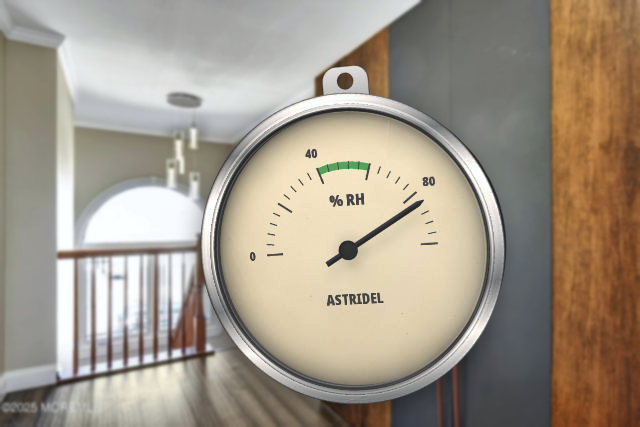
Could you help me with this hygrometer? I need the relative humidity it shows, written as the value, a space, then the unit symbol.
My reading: 84 %
